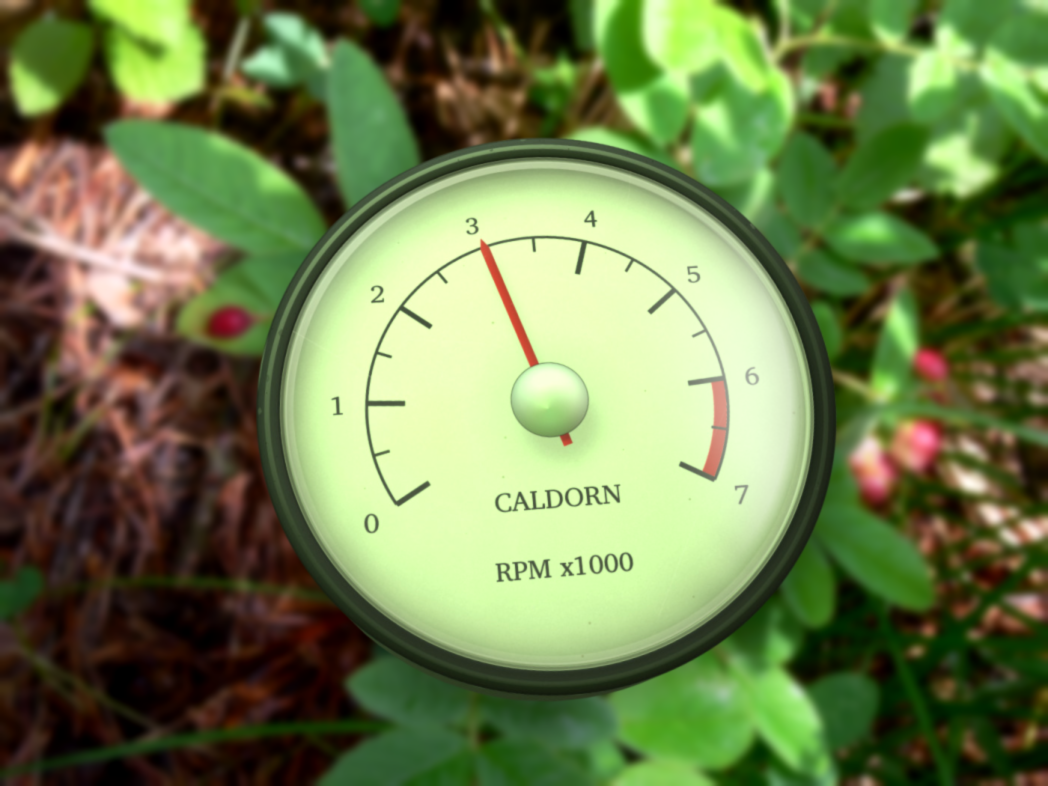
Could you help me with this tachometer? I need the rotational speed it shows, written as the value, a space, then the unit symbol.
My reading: 3000 rpm
